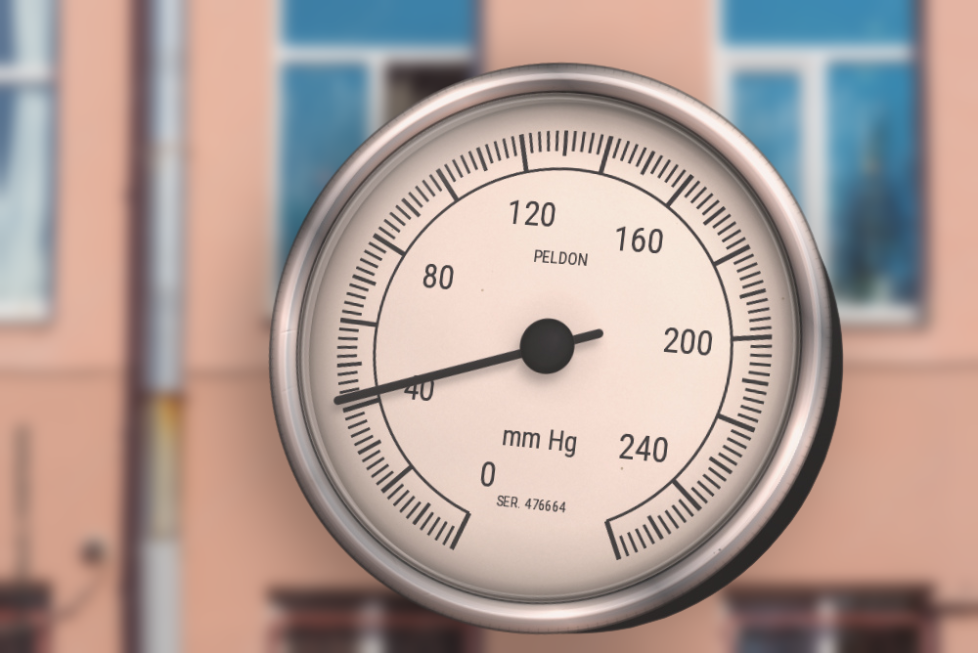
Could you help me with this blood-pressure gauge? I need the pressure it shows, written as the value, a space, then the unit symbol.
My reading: 42 mmHg
